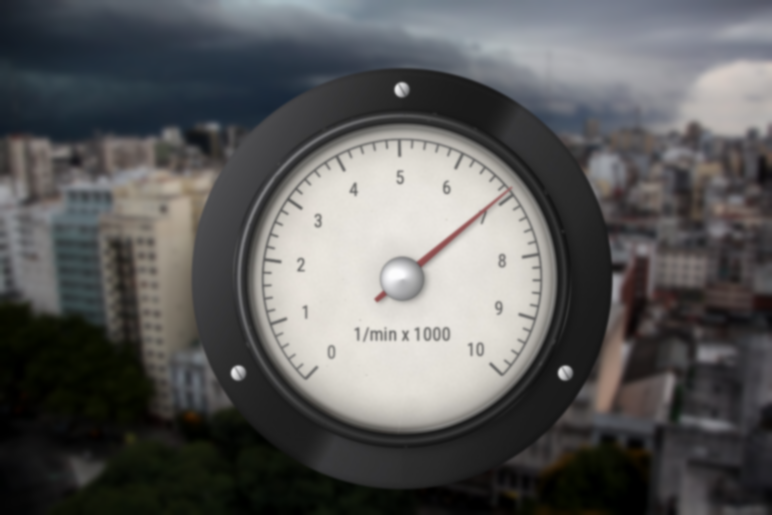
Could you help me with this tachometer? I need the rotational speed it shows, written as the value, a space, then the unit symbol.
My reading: 6900 rpm
